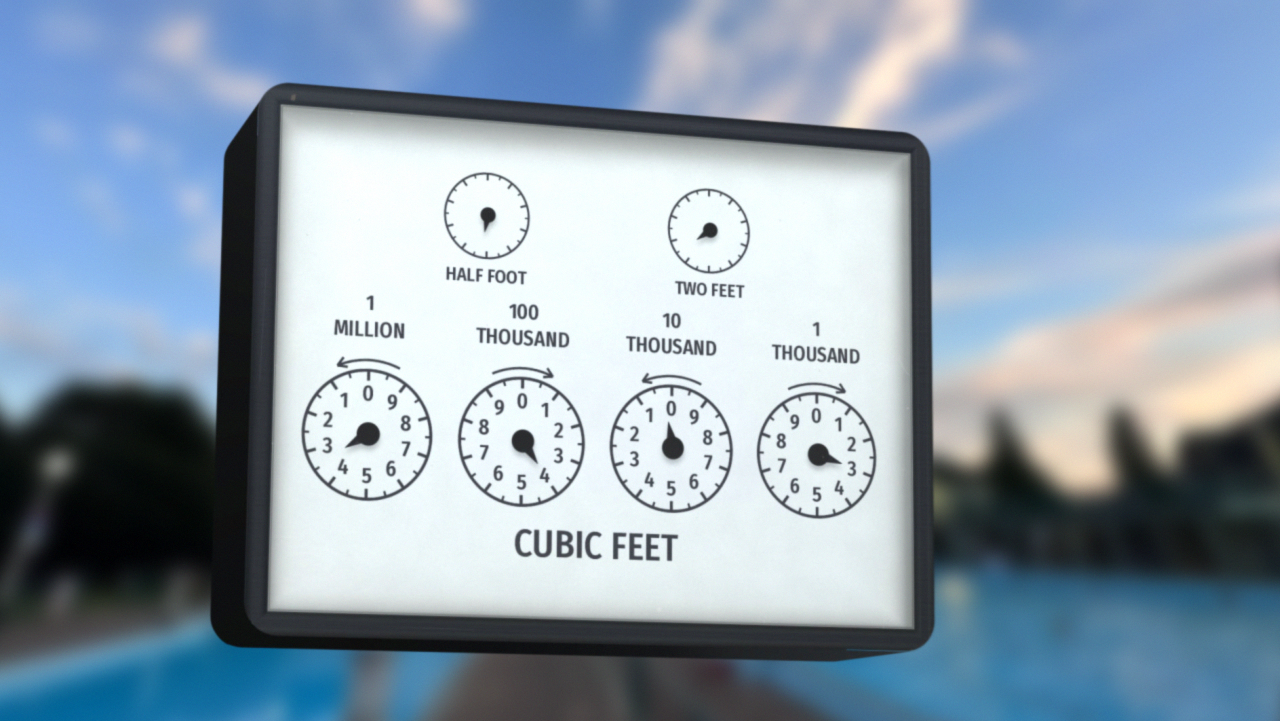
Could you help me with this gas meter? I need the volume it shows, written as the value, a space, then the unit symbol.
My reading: 340300 ft³
